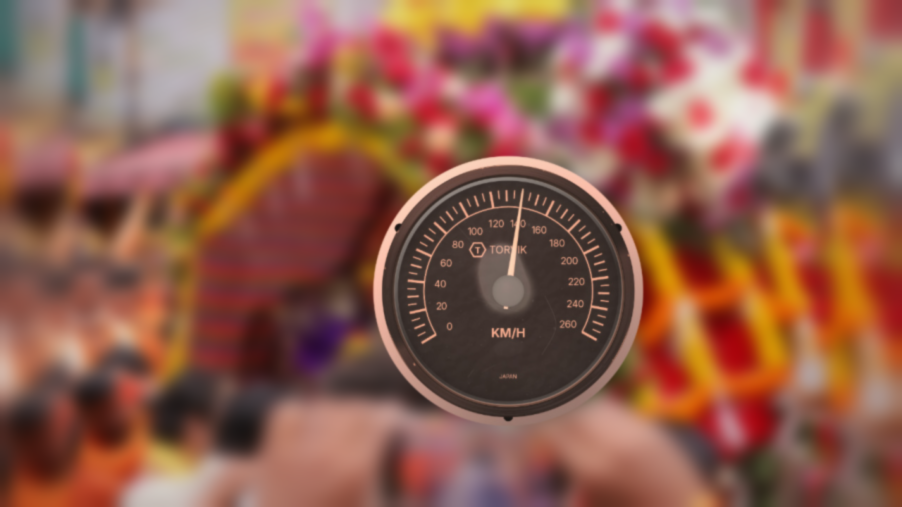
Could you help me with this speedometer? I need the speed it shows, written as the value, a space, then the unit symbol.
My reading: 140 km/h
